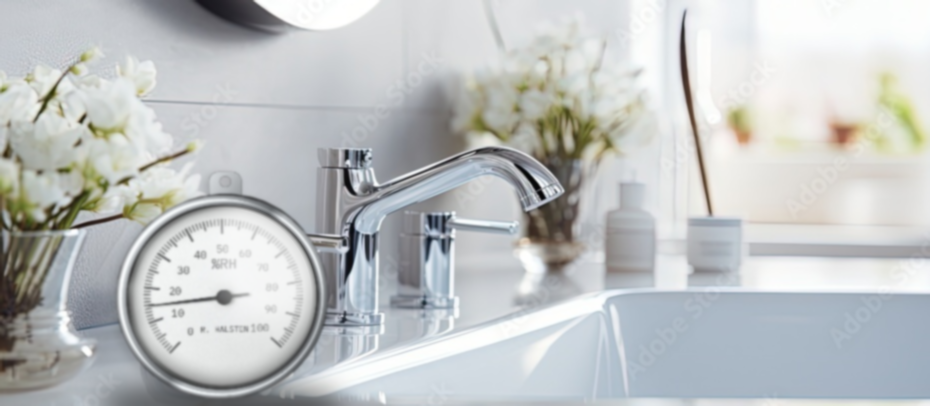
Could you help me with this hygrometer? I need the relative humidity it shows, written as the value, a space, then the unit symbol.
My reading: 15 %
